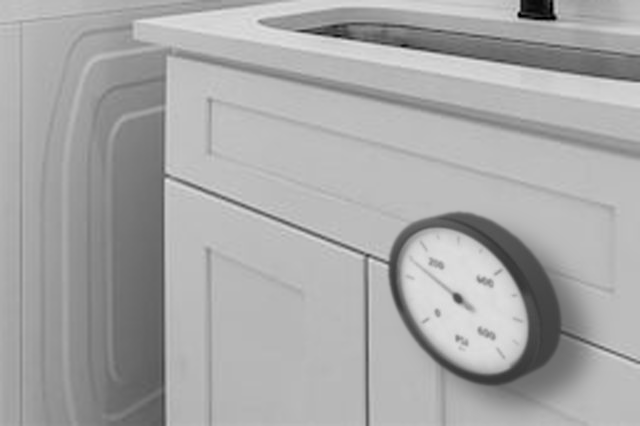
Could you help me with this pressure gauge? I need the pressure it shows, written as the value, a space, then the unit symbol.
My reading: 150 psi
